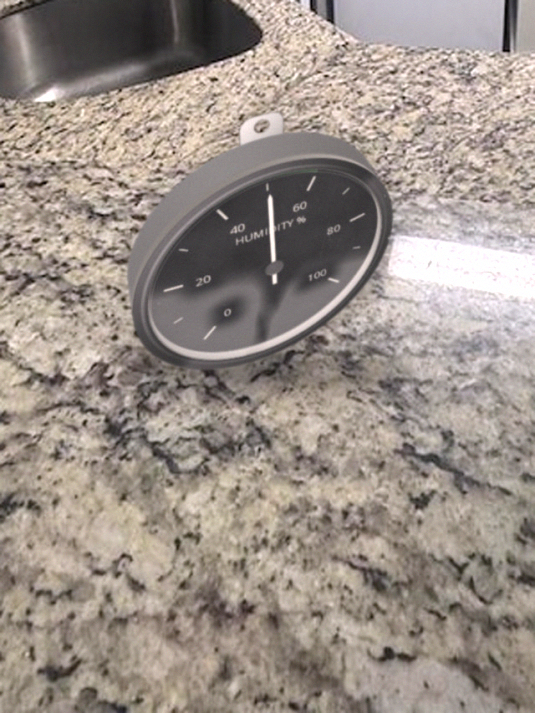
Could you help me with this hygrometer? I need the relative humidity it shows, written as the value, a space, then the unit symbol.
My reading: 50 %
